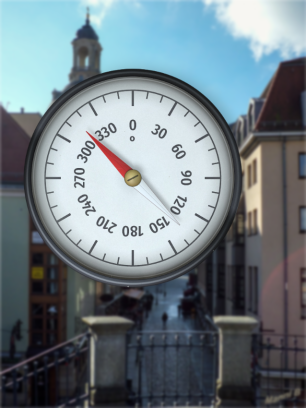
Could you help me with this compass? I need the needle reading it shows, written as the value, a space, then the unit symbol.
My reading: 315 °
